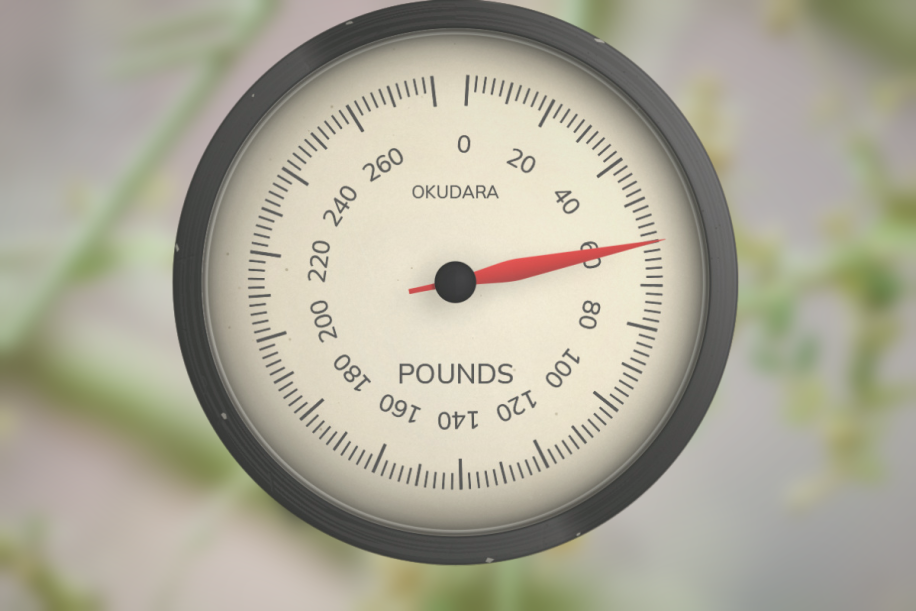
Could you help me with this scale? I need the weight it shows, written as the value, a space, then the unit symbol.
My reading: 60 lb
